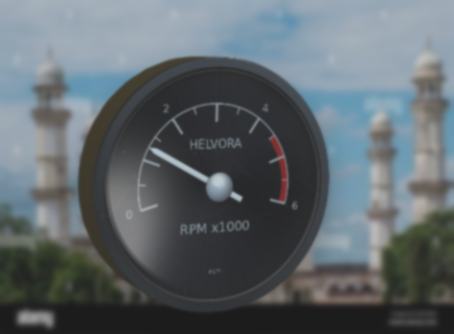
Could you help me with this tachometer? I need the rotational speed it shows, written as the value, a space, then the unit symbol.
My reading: 1250 rpm
